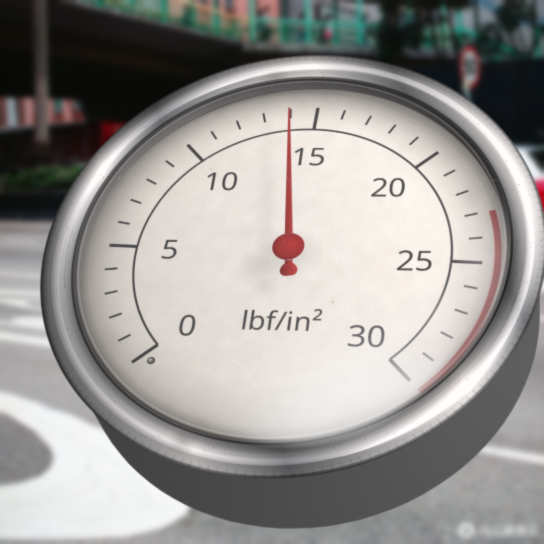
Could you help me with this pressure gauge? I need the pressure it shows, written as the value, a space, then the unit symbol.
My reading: 14 psi
